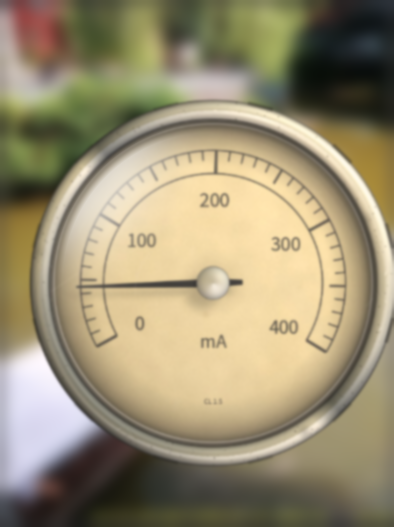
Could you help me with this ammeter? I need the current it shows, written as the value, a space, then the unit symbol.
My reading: 45 mA
